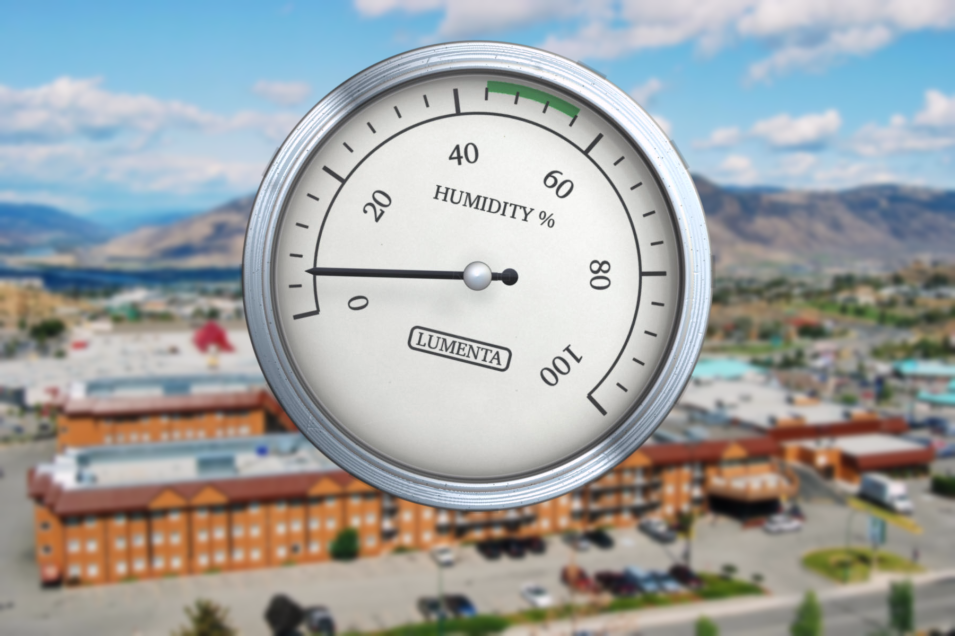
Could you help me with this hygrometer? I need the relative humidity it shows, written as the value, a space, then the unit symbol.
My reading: 6 %
